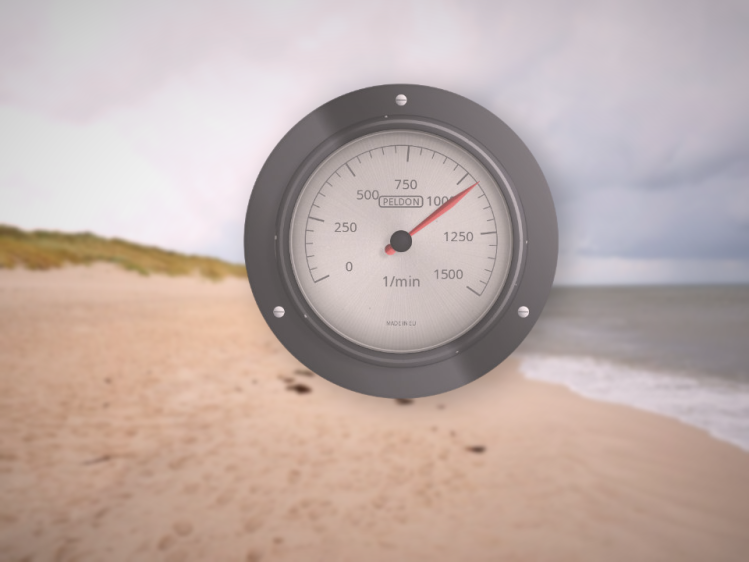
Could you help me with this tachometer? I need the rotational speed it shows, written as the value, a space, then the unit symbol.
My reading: 1050 rpm
